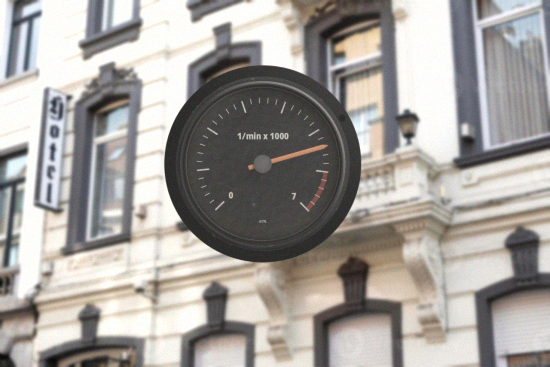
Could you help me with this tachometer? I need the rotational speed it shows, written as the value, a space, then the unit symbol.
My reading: 5400 rpm
